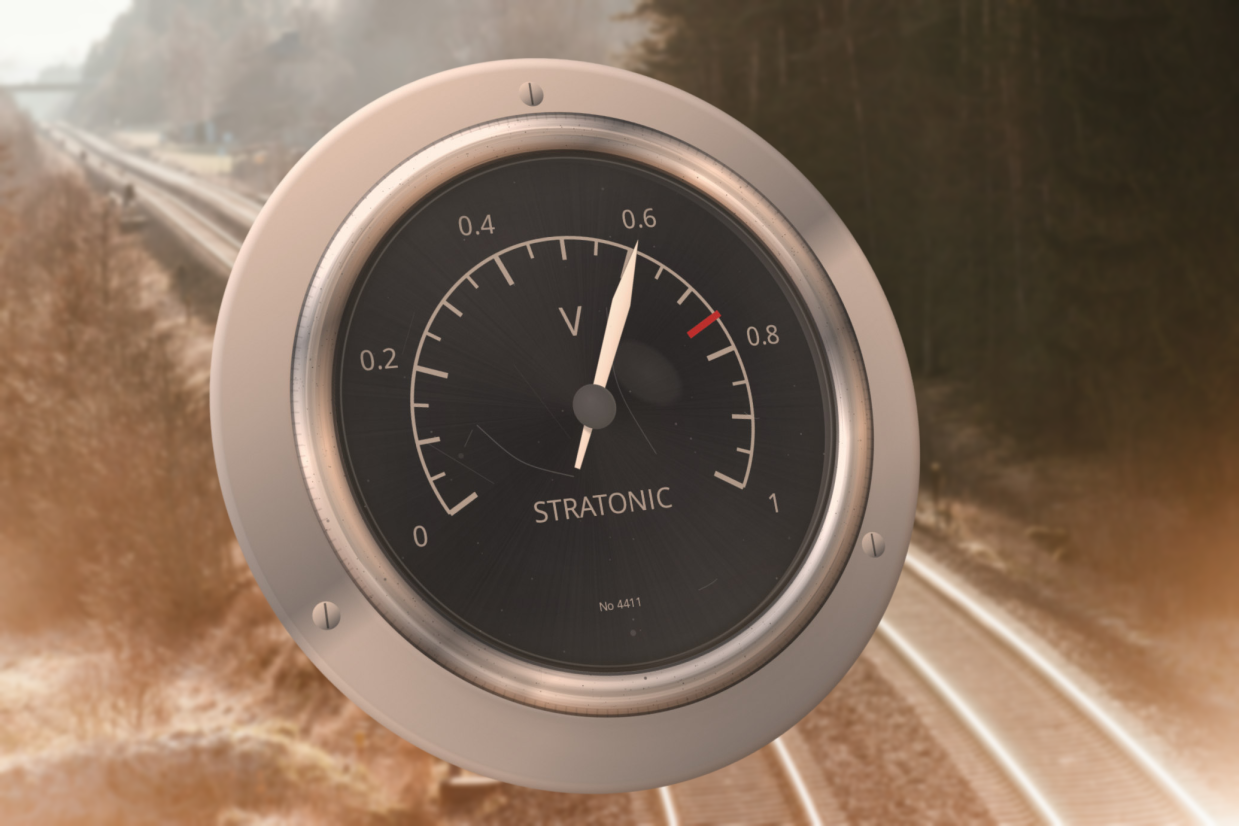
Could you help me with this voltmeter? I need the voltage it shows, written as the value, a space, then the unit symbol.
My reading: 0.6 V
